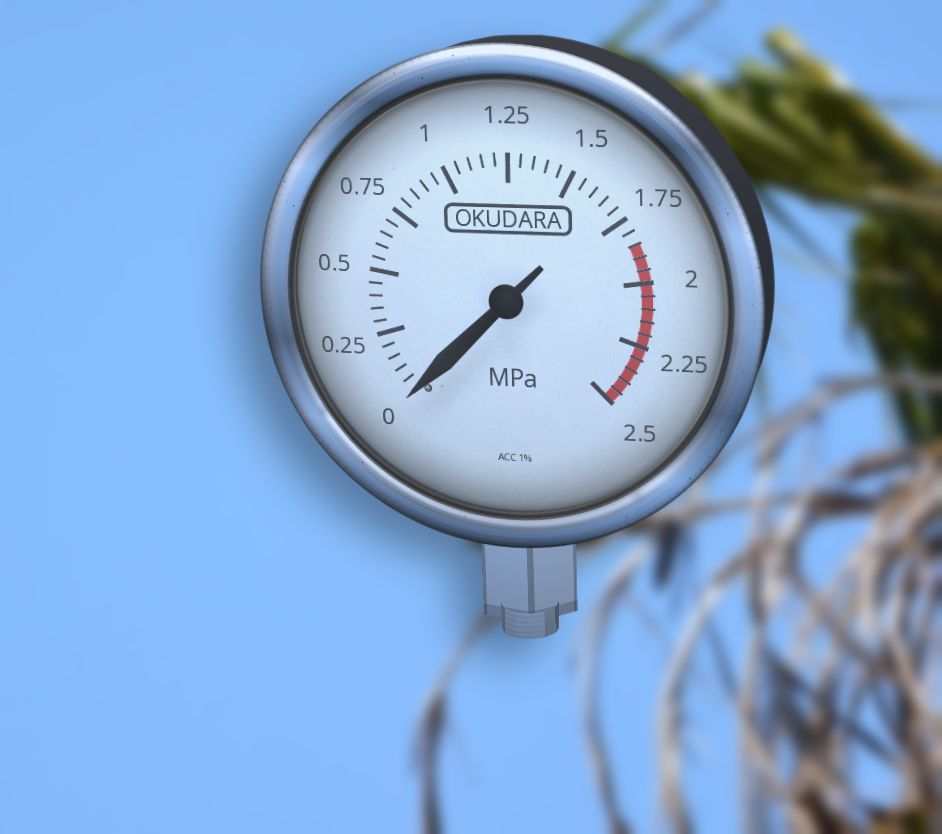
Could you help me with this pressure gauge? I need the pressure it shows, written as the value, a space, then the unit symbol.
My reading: 0 MPa
